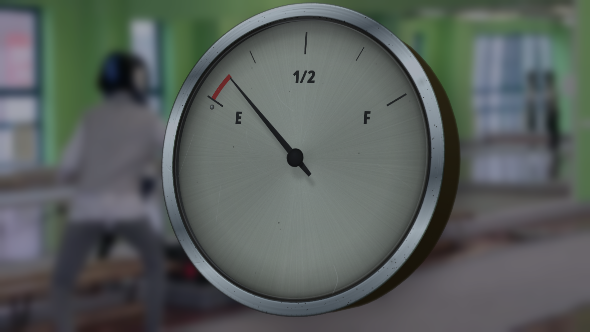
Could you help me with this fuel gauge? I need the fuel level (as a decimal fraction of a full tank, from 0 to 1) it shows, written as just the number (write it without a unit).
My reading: 0.125
